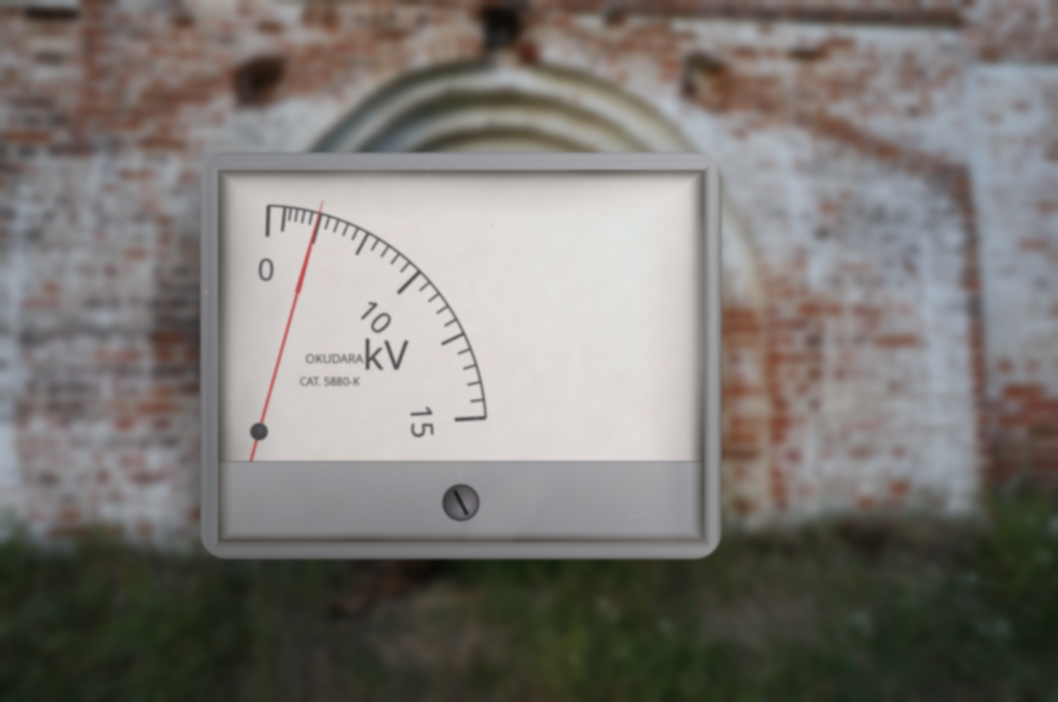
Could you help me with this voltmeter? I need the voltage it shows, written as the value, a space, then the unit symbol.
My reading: 5 kV
